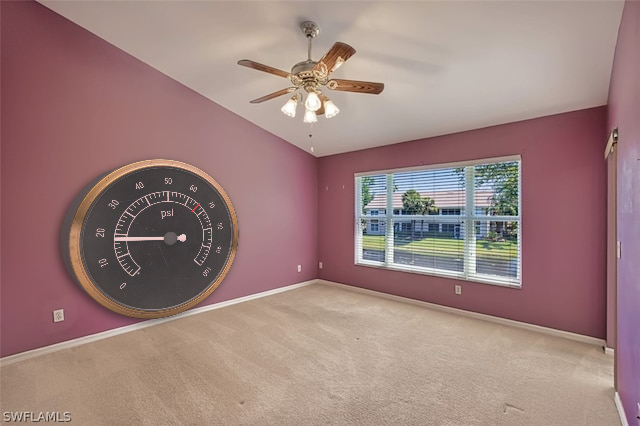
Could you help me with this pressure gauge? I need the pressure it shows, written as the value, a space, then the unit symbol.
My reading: 18 psi
